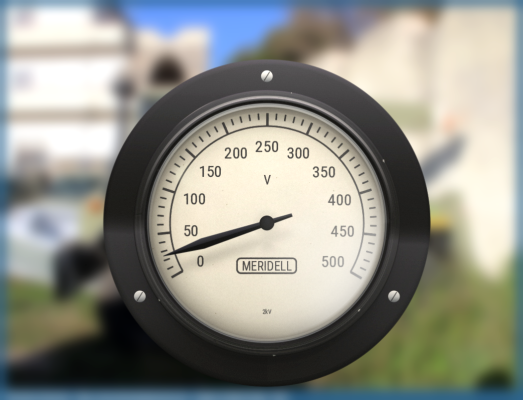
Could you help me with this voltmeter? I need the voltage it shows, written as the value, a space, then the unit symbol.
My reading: 25 V
